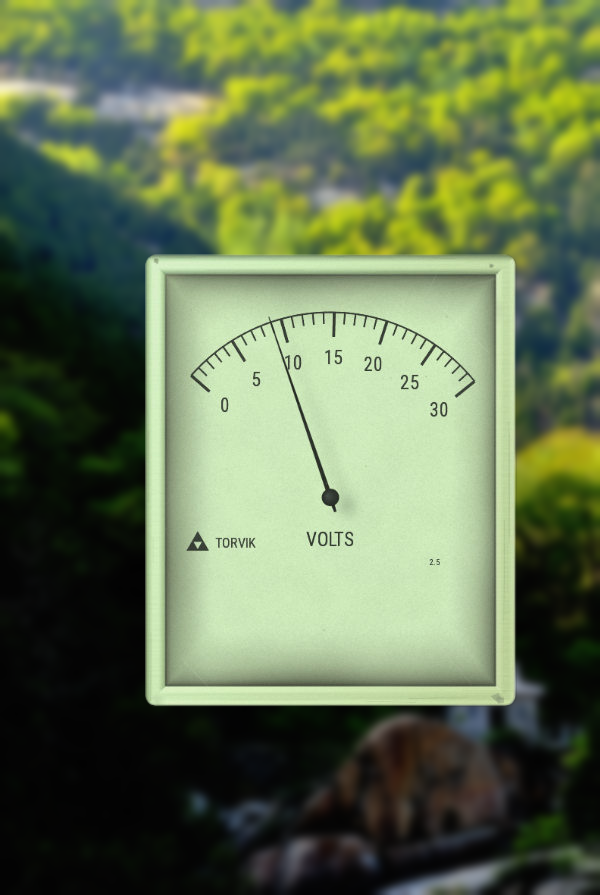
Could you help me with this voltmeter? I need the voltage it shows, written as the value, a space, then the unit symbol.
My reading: 9 V
